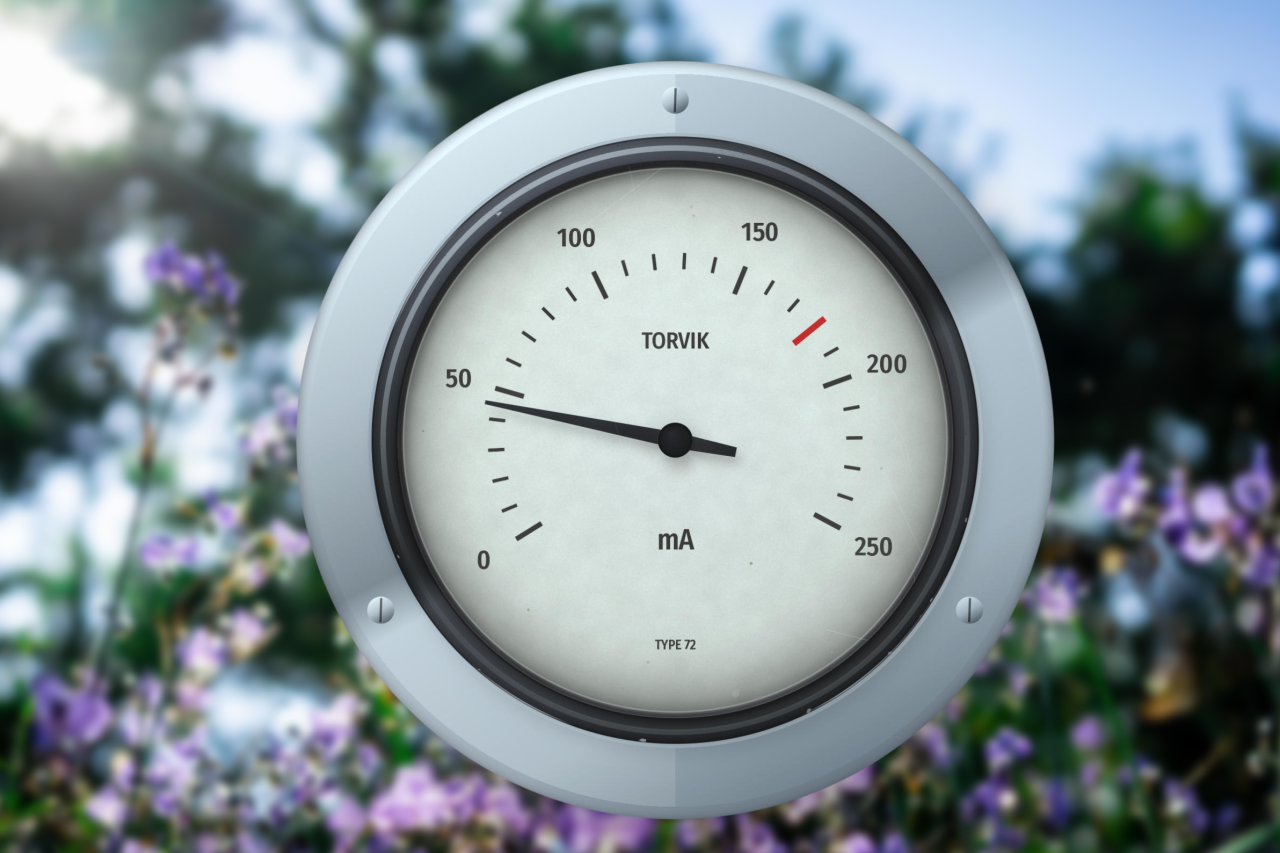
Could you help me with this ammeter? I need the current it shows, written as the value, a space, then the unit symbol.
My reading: 45 mA
